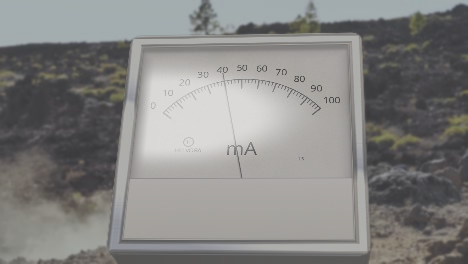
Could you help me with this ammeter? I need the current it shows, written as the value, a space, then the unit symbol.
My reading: 40 mA
